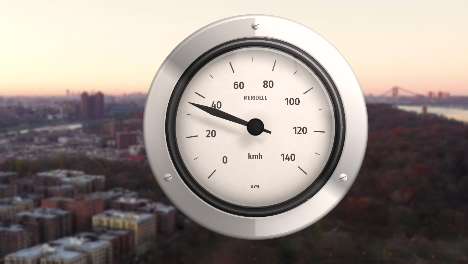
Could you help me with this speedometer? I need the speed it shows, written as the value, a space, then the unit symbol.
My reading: 35 km/h
